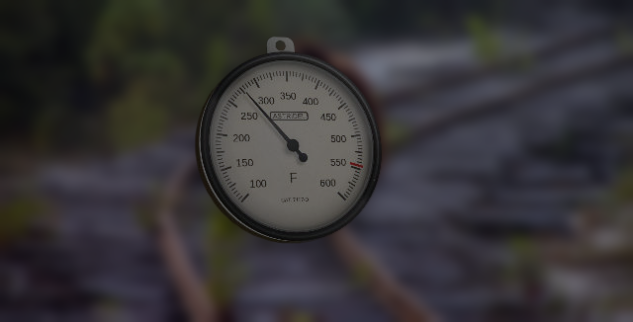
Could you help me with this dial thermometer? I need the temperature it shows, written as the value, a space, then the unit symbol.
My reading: 275 °F
